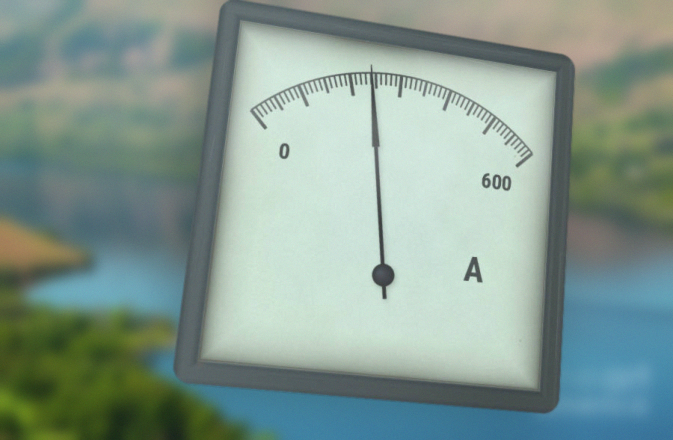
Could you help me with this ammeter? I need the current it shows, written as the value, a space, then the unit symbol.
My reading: 240 A
